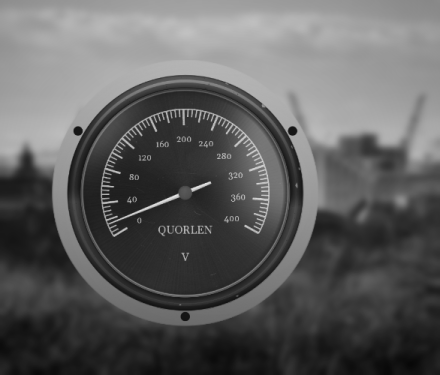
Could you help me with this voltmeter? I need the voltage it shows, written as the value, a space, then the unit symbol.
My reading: 15 V
